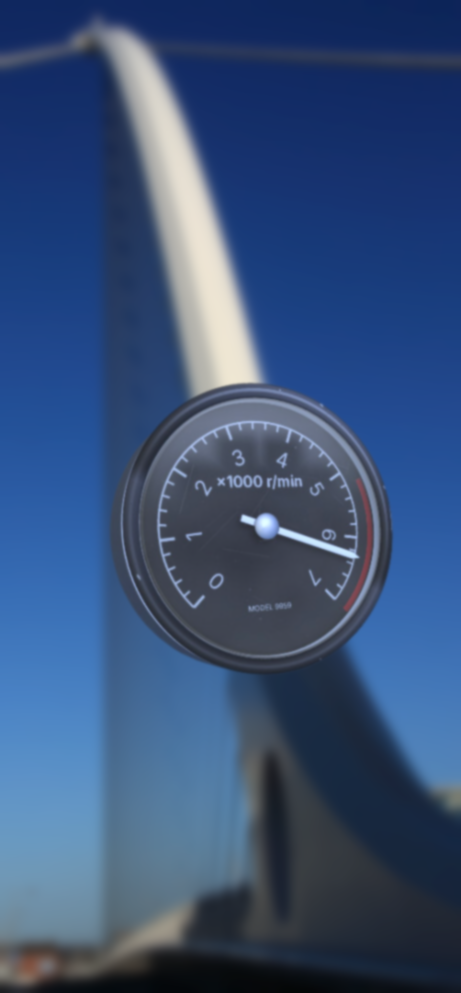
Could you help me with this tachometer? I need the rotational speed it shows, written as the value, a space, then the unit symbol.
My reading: 6300 rpm
